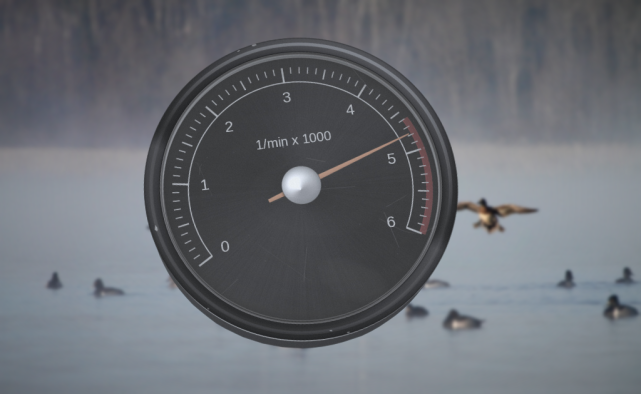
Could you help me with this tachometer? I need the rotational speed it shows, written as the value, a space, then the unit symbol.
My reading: 4800 rpm
